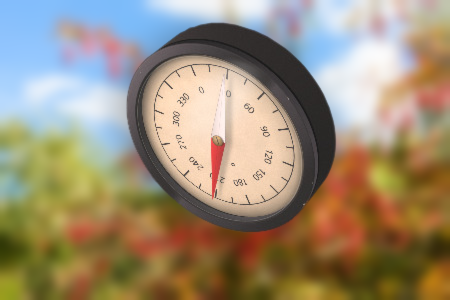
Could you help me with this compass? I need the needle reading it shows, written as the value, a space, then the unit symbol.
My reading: 210 °
